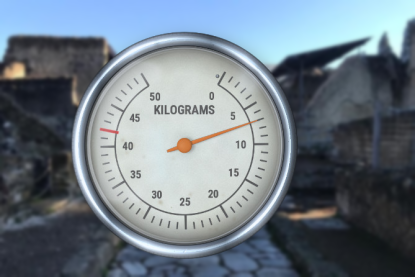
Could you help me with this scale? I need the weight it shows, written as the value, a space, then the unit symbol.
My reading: 7 kg
